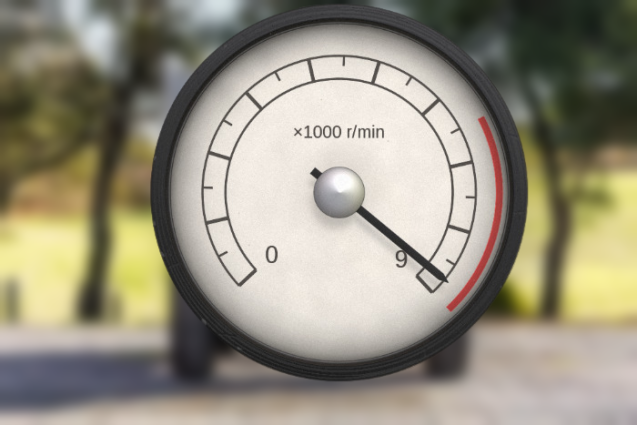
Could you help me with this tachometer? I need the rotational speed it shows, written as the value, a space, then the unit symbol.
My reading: 8750 rpm
